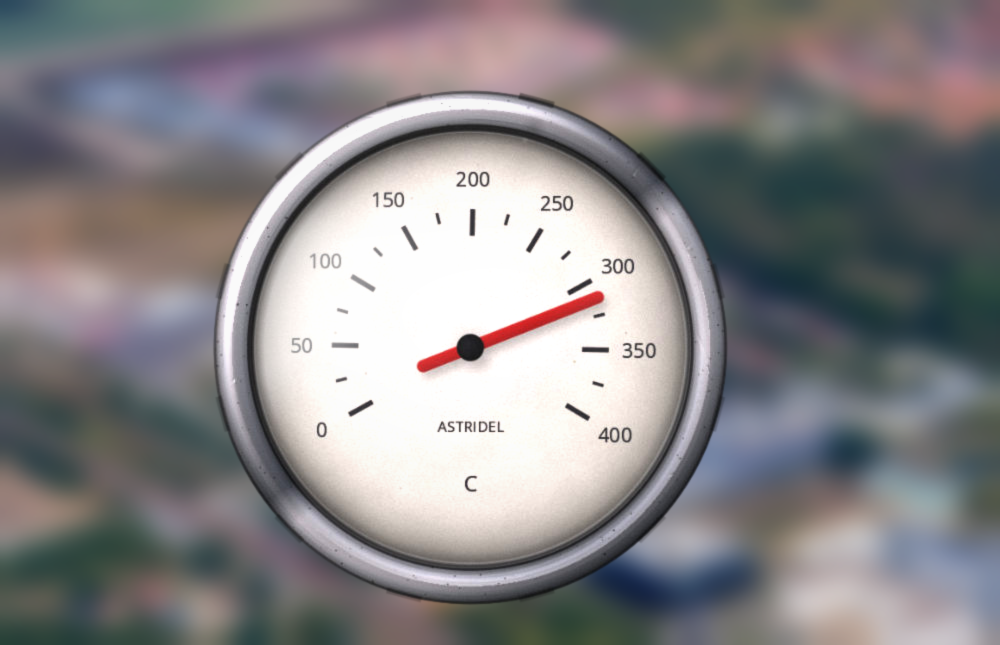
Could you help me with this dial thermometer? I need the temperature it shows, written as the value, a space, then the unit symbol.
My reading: 312.5 °C
